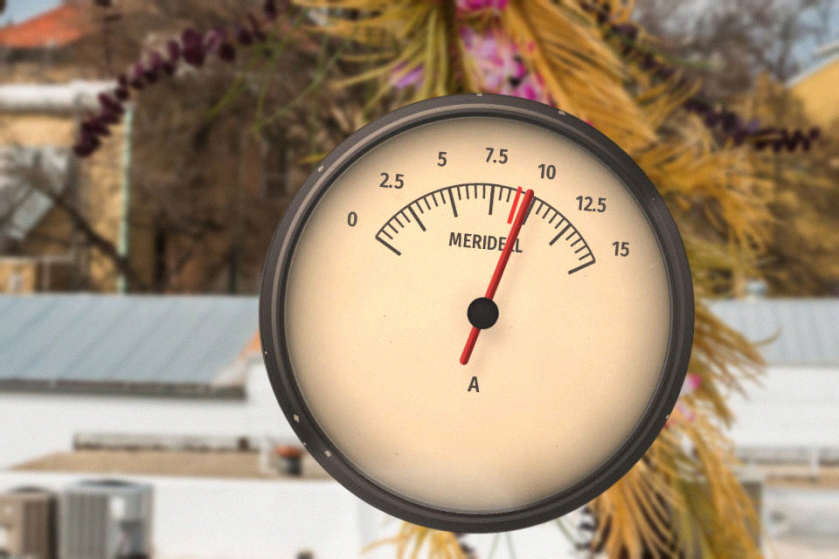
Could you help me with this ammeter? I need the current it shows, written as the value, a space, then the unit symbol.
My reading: 9.5 A
